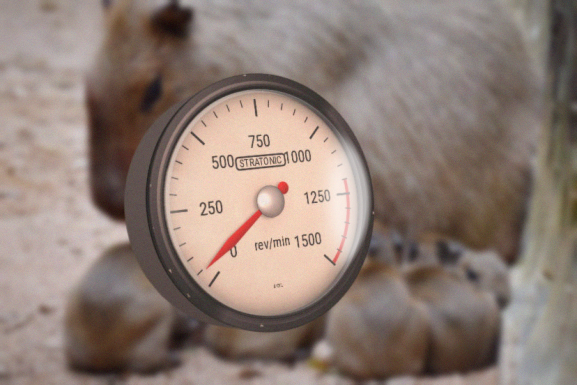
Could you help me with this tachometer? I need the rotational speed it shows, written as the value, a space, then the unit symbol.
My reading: 50 rpm
